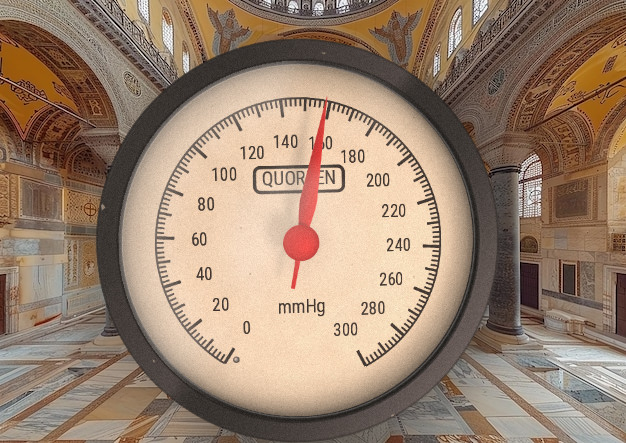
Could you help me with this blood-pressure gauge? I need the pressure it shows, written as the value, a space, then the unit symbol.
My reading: 158 mmHg
